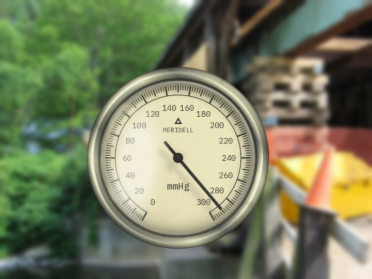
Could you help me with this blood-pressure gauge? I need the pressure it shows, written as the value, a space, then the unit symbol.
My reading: 290 mmHg
